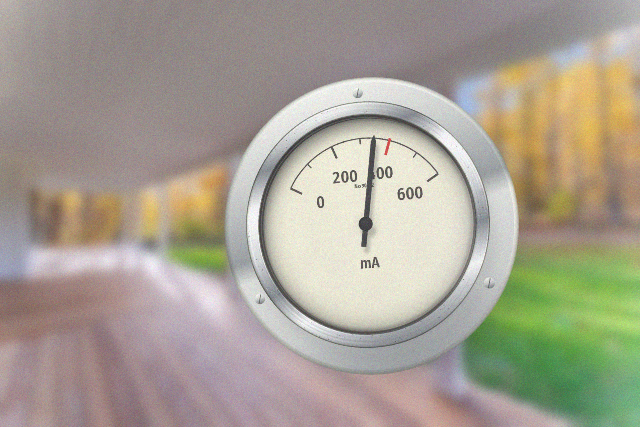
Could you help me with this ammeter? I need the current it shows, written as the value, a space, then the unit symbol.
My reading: 350 mA
